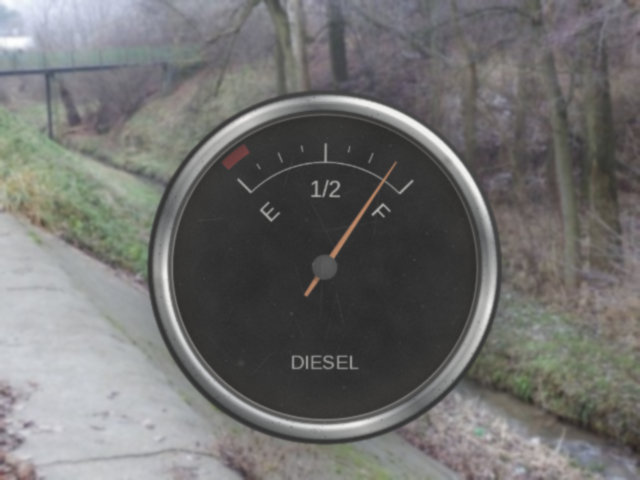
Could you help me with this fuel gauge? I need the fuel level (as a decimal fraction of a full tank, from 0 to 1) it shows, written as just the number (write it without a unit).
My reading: 0.875
